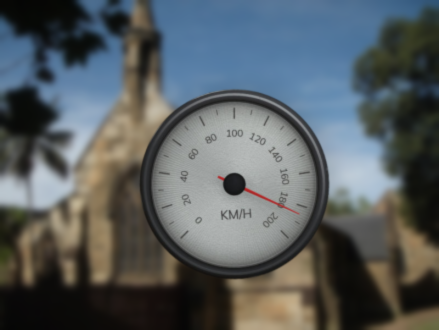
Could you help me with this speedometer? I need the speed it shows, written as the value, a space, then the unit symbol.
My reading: 185 km/h
